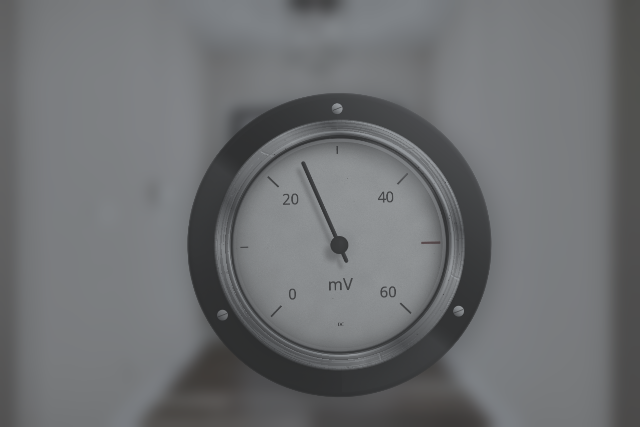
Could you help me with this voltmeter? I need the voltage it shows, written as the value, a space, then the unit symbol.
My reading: 25 mV
